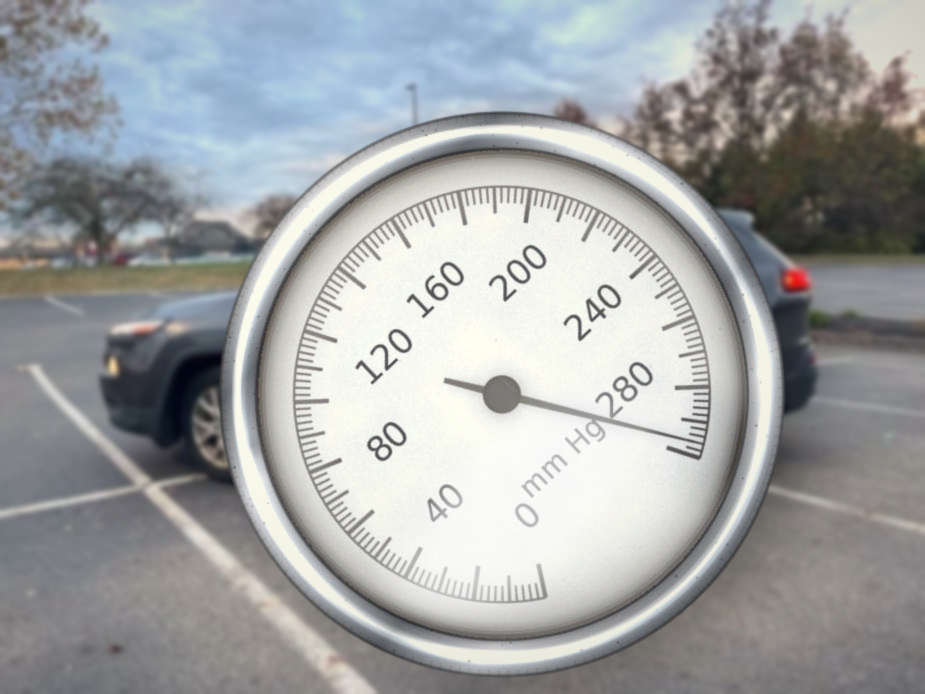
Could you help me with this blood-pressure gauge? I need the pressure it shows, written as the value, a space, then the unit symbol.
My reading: 296 mmHg
